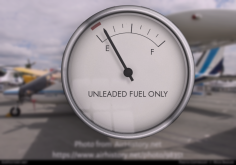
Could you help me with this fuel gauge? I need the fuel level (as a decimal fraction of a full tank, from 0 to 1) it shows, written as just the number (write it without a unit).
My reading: 0.125
